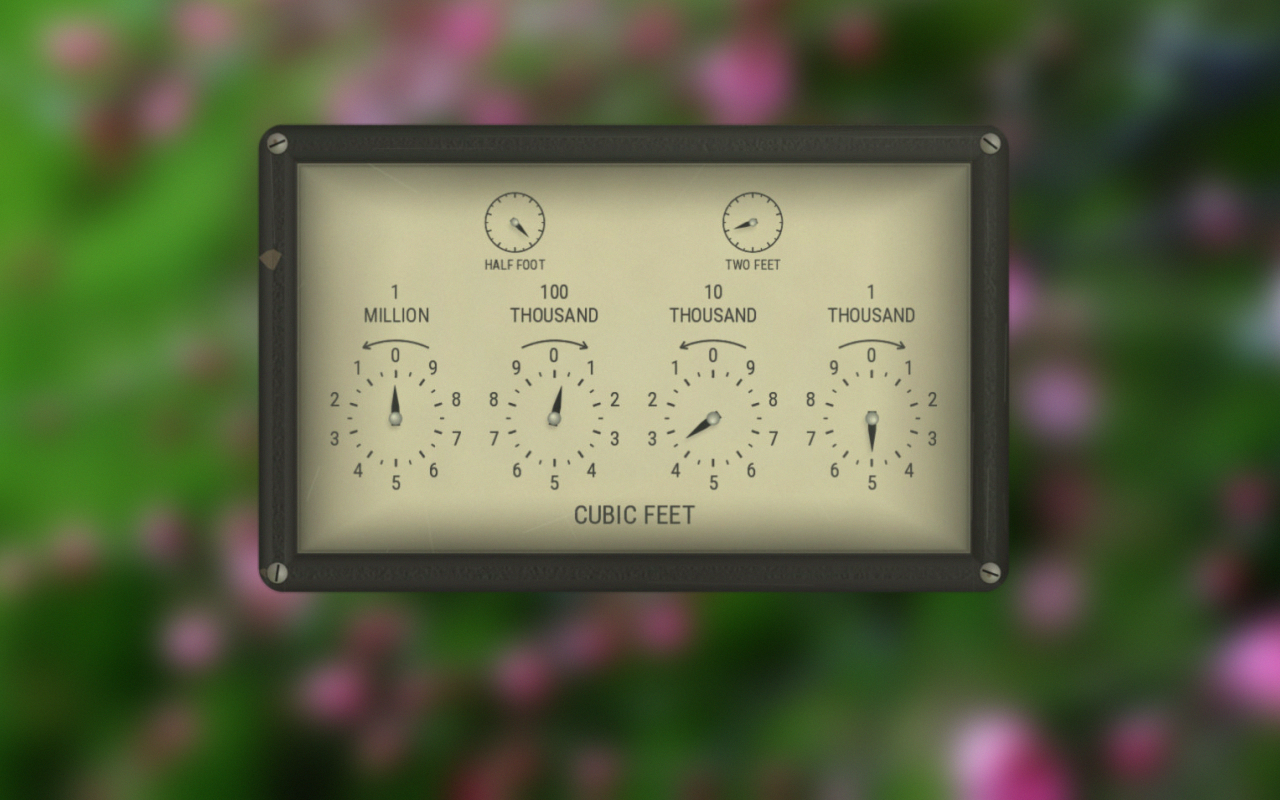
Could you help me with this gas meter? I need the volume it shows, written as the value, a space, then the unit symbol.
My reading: 3500 ft³
